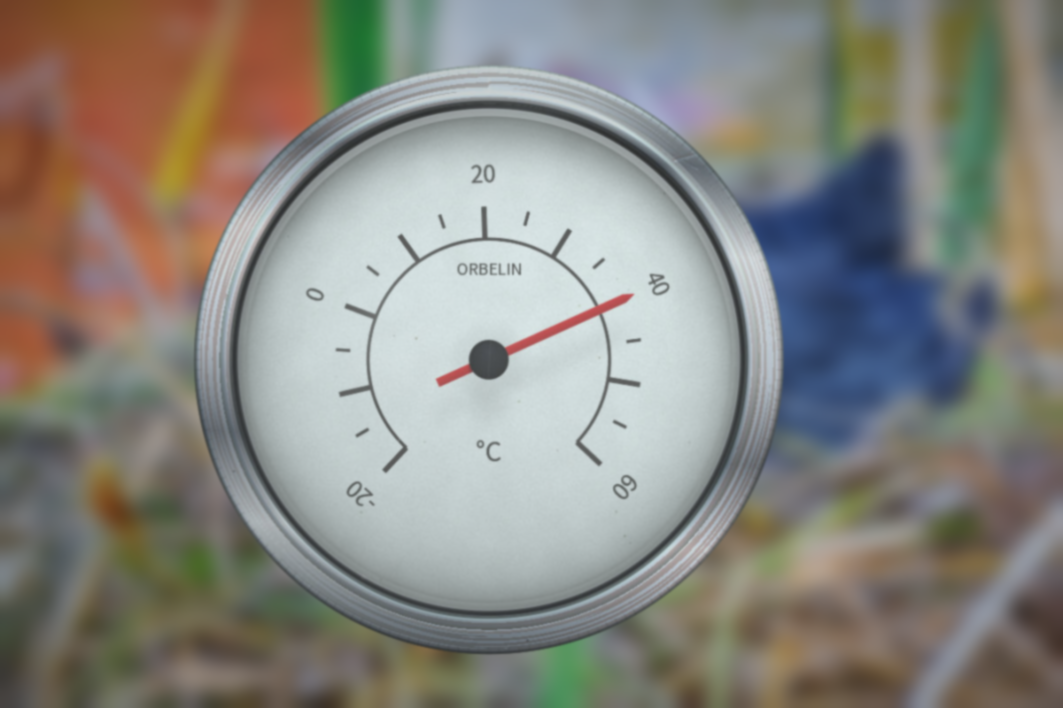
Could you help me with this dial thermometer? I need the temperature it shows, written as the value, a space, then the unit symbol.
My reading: 40 °C
